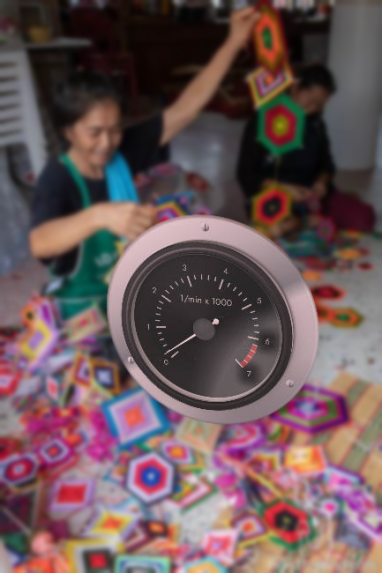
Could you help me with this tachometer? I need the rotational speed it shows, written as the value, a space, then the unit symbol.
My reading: 200 rpm
